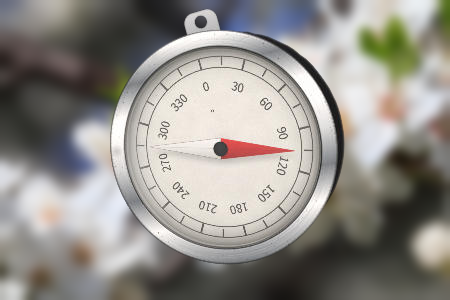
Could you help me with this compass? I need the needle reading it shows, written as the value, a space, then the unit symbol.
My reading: 105 °
